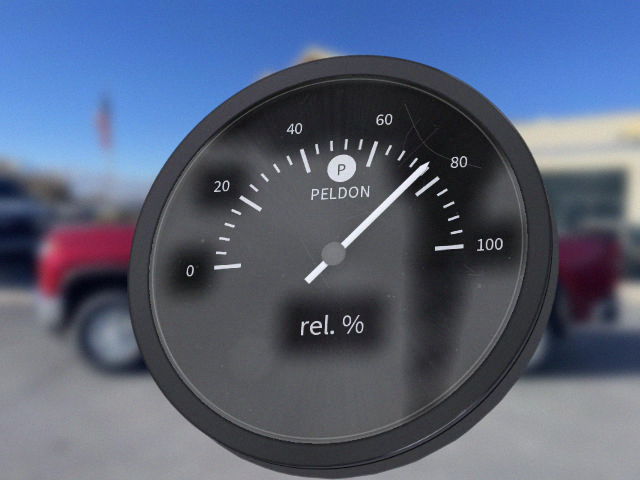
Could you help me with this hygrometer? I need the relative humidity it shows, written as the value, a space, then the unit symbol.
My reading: 76 %
